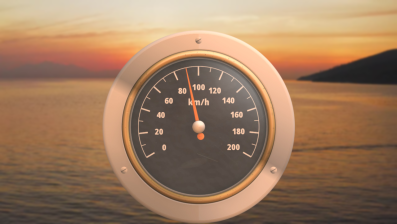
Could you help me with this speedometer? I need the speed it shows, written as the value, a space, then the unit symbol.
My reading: 90 km/h
